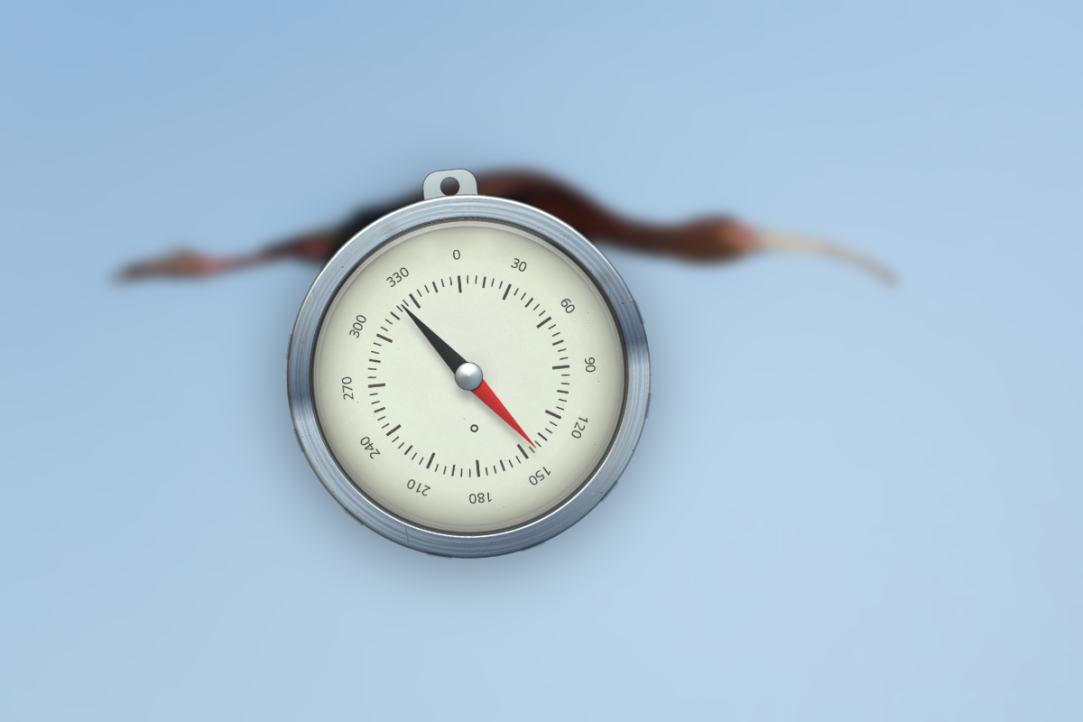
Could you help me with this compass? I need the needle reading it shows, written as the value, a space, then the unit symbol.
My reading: 142.5 °
